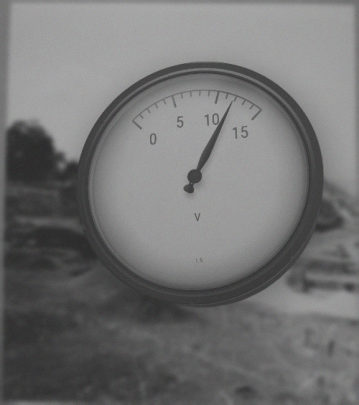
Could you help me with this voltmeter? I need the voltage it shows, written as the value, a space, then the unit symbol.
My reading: 12 V
